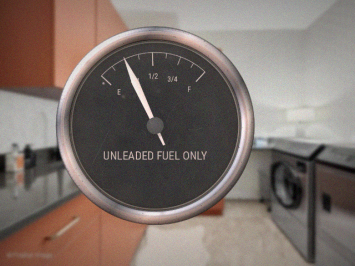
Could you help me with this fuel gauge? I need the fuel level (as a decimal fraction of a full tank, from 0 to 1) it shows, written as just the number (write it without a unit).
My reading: 0.25
